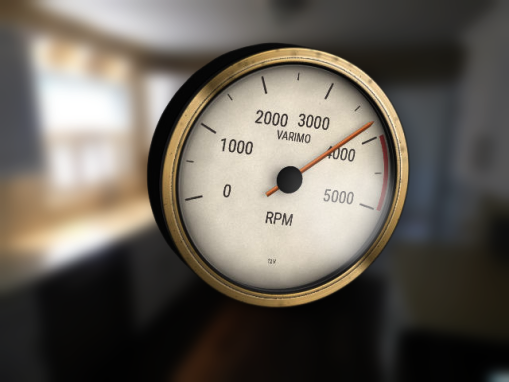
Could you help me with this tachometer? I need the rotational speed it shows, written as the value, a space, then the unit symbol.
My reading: 3750 rpm
